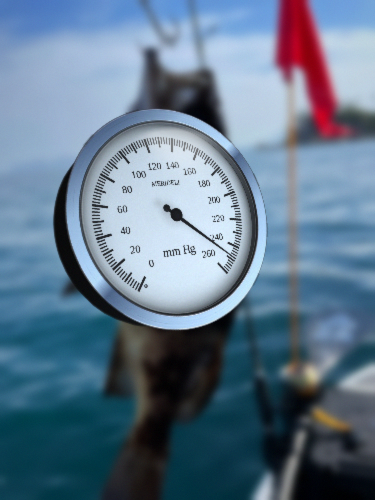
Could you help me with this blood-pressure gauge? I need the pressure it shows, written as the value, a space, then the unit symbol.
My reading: 250 mmHg
